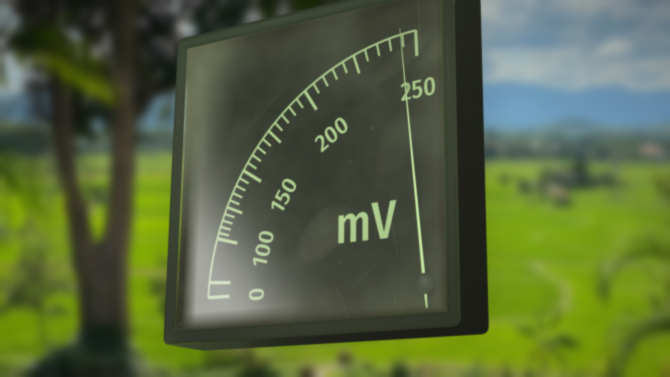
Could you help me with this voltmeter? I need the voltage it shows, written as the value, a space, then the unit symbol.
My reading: 245 mV
